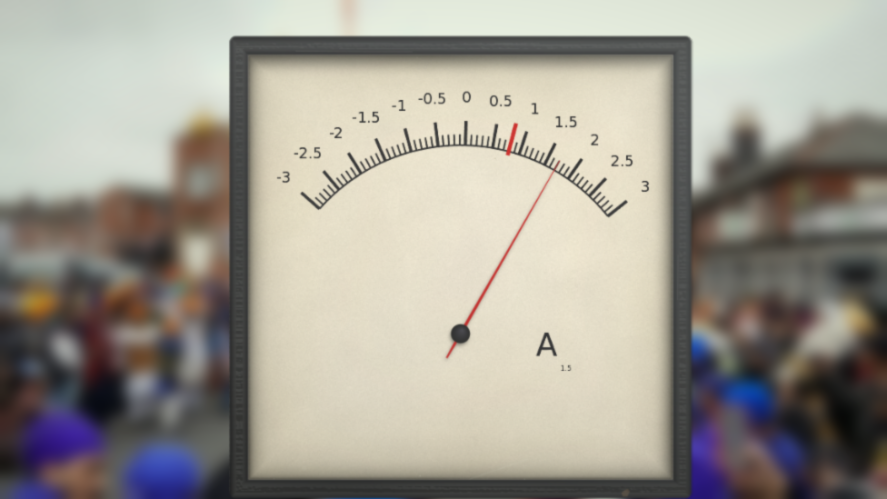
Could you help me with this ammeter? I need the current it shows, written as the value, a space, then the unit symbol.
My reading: 1.7 A
